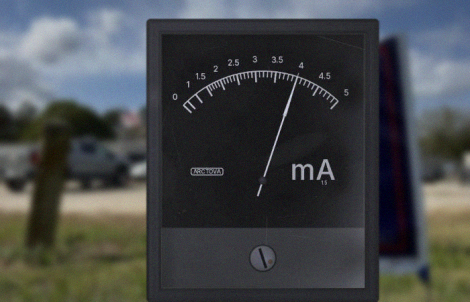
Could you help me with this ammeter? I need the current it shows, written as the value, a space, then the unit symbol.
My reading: 4 mA
